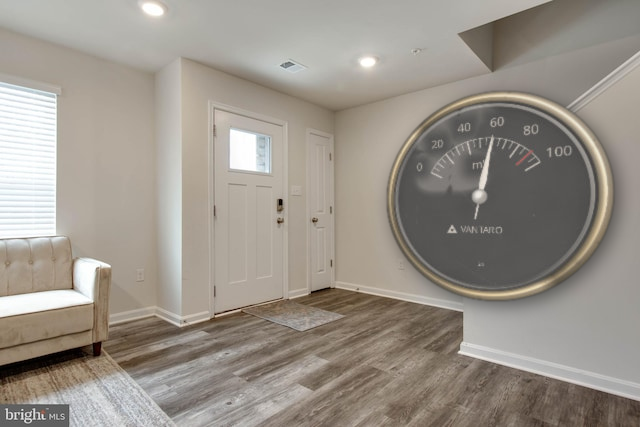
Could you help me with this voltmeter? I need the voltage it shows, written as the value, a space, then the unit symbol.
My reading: 60 mV
